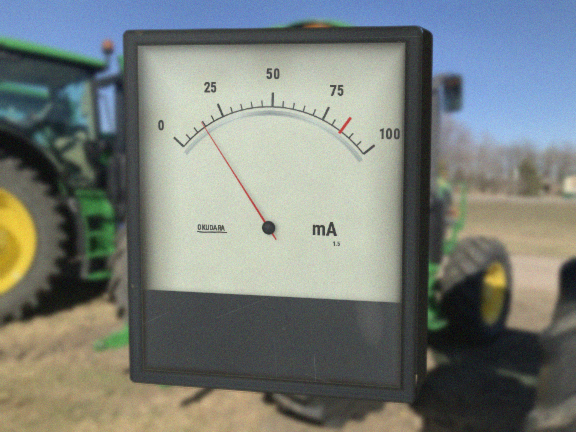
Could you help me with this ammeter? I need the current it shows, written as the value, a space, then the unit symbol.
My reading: 15 mA
